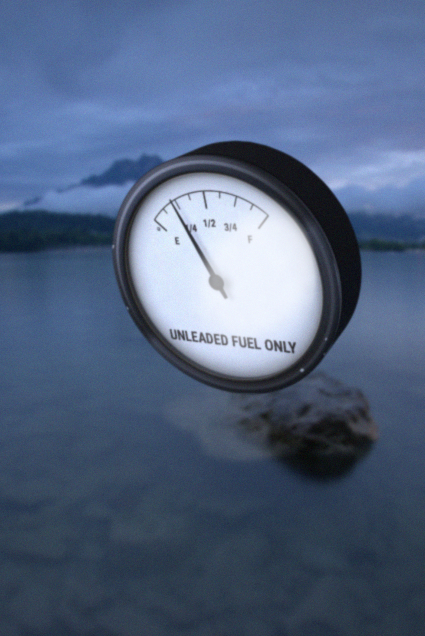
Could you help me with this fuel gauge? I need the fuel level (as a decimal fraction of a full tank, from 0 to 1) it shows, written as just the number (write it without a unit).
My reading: 0.25
